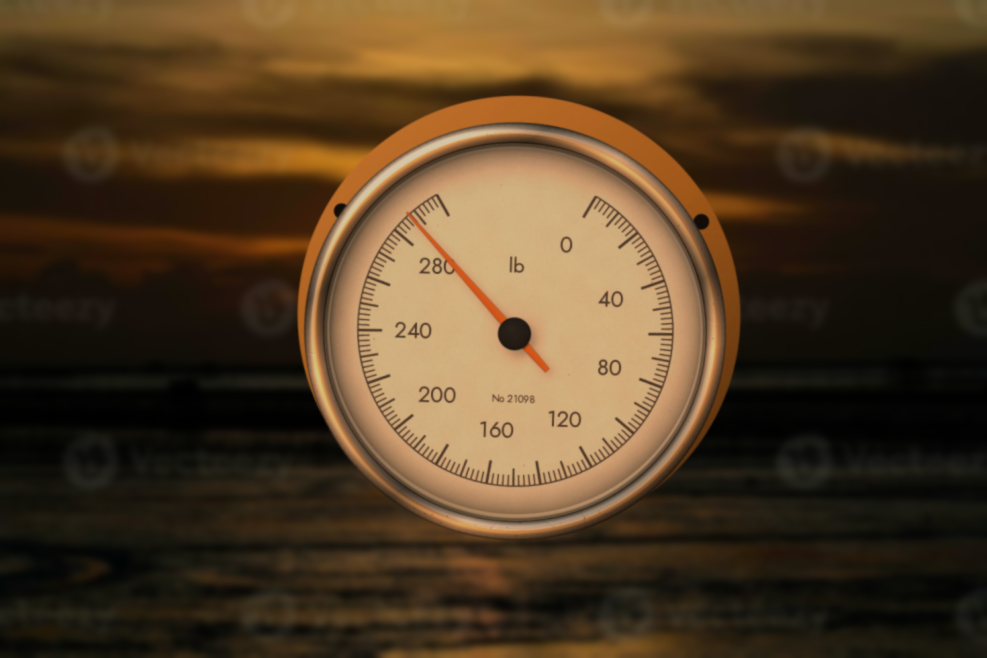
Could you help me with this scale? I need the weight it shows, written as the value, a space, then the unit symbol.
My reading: 288 lb
